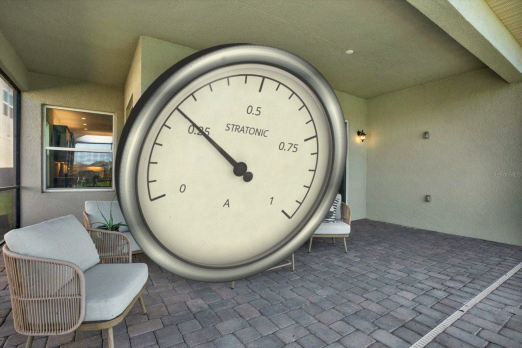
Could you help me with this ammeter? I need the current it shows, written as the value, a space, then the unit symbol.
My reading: 0.25 A
